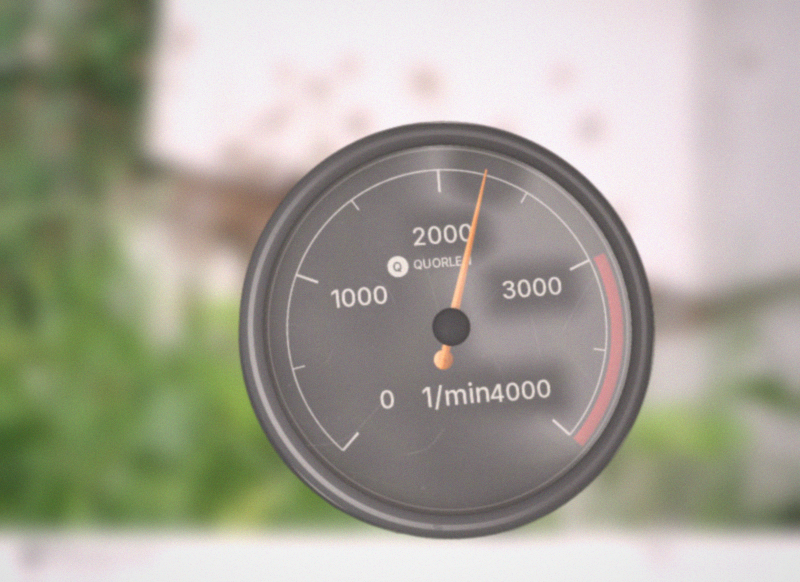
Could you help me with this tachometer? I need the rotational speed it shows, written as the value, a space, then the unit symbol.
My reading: 2250 rpm
